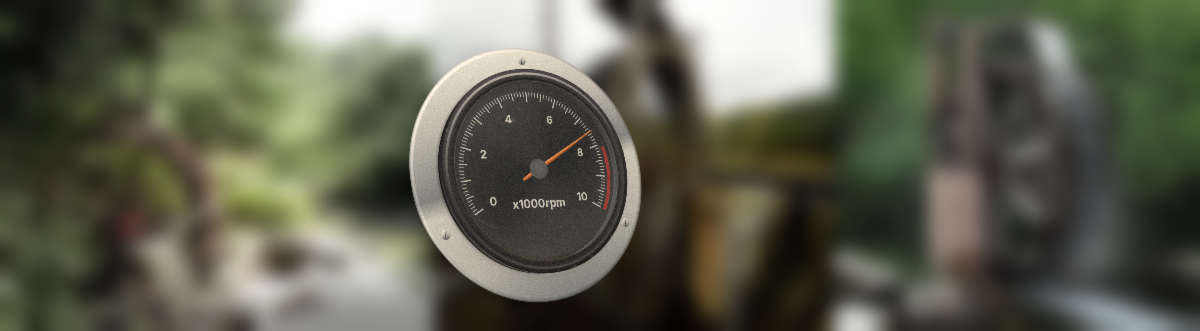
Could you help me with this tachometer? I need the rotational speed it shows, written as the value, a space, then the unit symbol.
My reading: 7500 rpm
